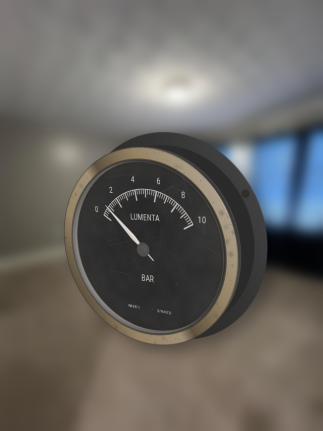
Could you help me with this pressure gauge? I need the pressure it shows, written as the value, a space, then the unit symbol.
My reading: 1 bar
